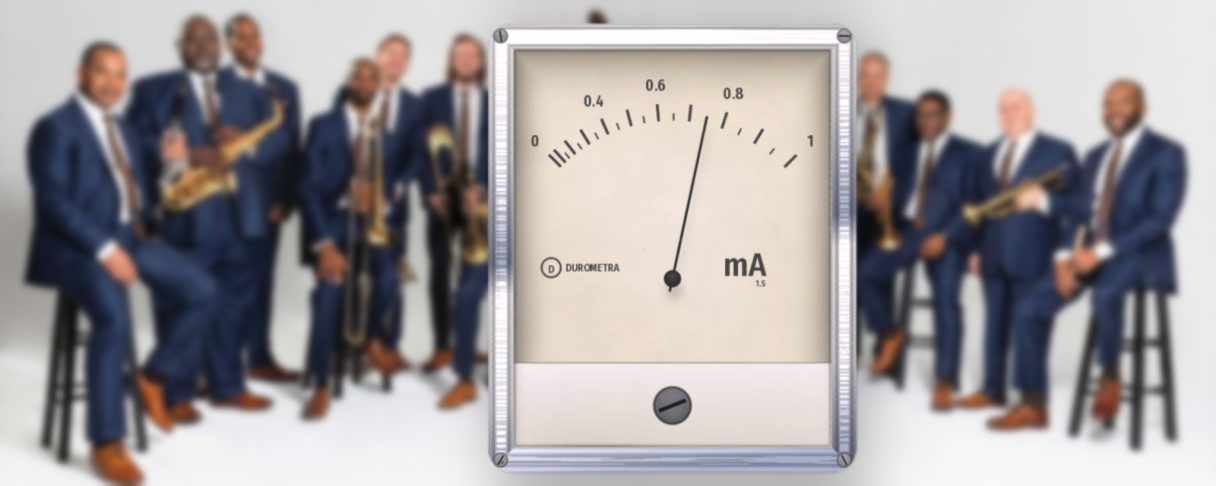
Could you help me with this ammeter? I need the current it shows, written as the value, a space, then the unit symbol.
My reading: 0.75 mA
